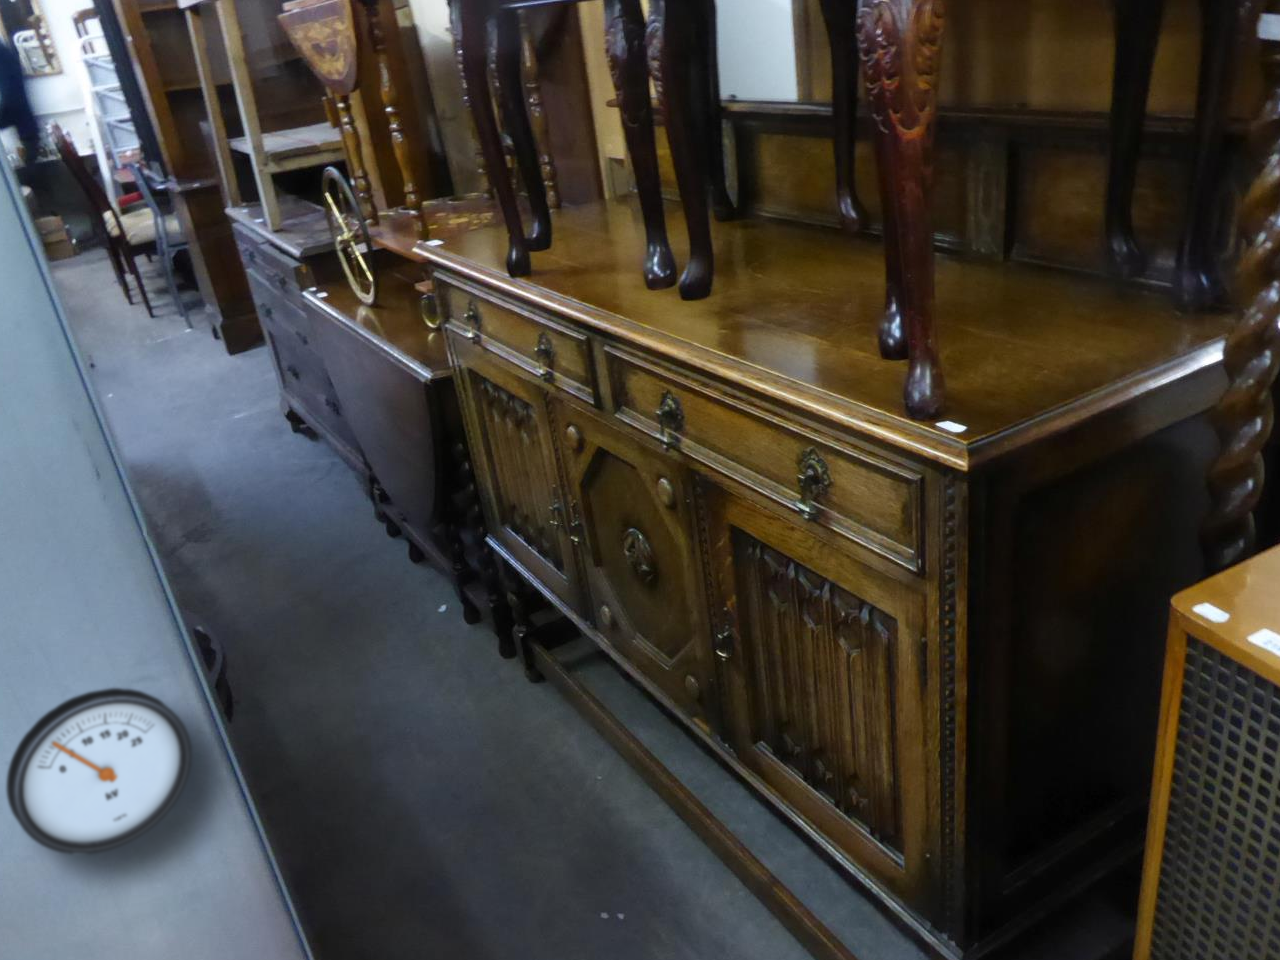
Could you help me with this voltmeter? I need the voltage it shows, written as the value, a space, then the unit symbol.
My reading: 5 kV
